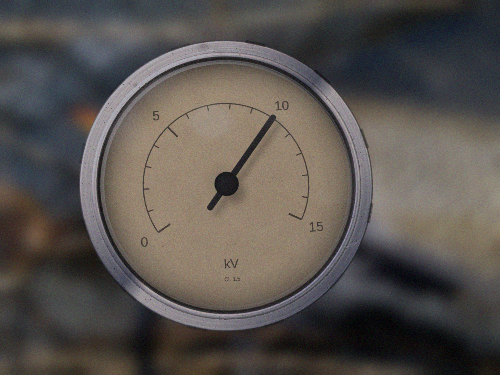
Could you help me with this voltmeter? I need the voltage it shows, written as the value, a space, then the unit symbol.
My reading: 10 kV
